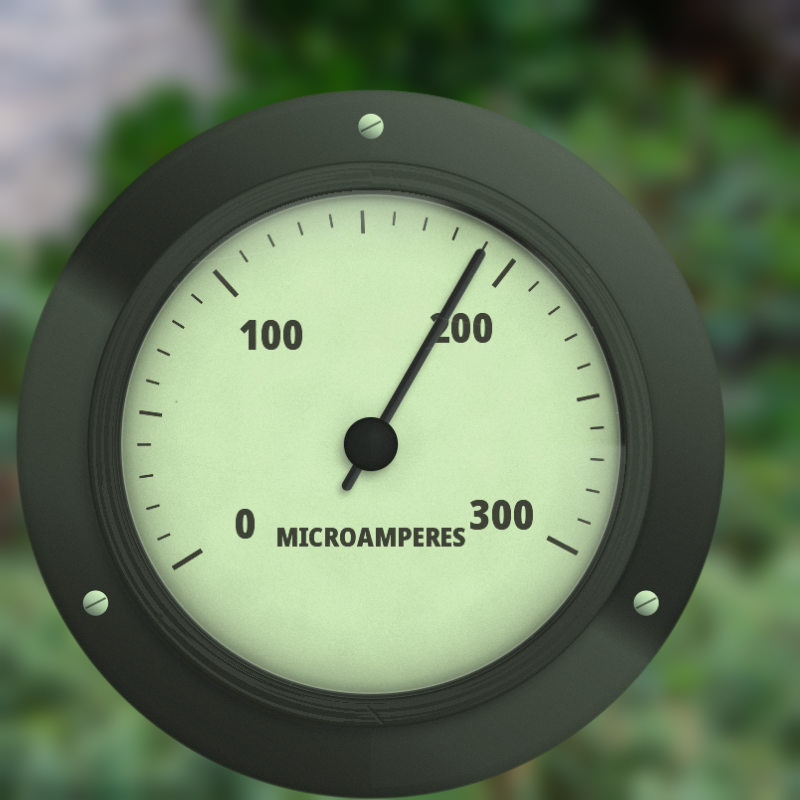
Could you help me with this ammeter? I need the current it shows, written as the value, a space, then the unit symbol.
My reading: 190 µA
